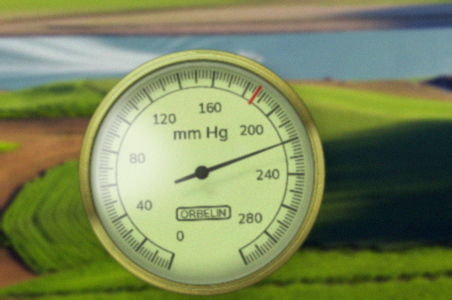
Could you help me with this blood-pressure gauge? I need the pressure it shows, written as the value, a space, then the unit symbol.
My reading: 220 mmHg
